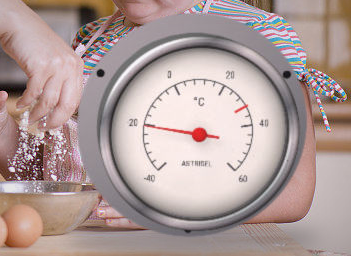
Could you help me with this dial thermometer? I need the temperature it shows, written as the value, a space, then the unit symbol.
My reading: -20 °C
